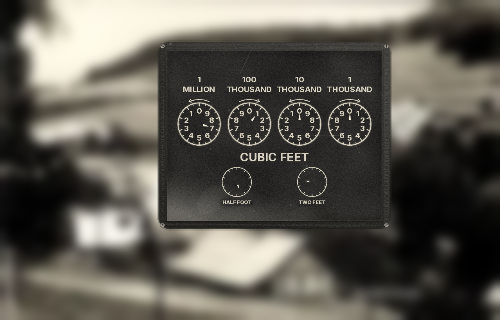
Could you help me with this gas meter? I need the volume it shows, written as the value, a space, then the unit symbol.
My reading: 710000 ft³
